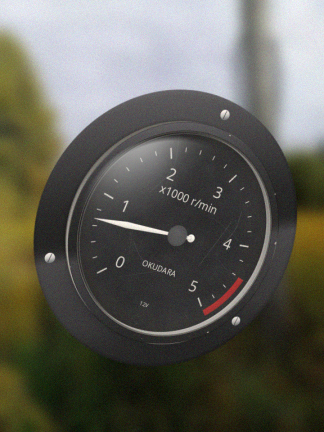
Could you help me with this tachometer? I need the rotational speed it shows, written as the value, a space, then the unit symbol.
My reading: 700 rpm
